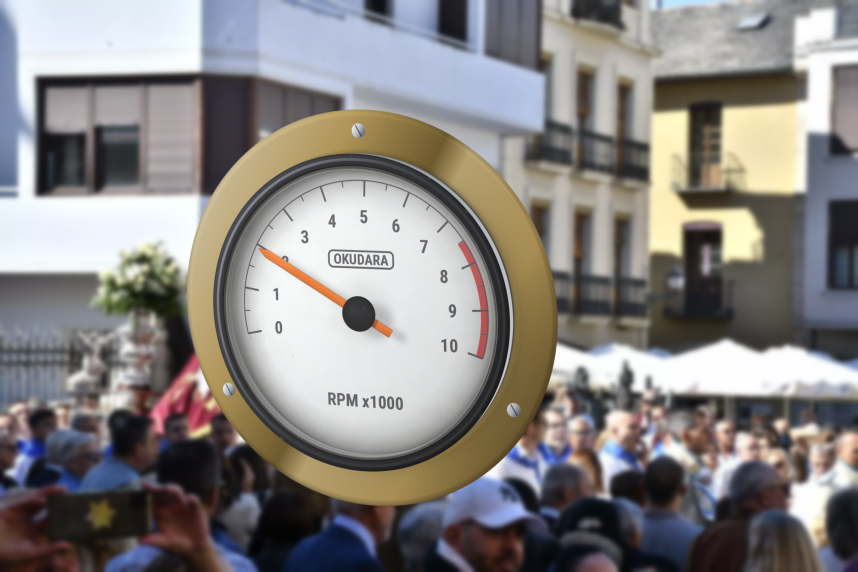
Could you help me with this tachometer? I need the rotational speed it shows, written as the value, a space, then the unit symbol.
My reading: 2000 rpm
